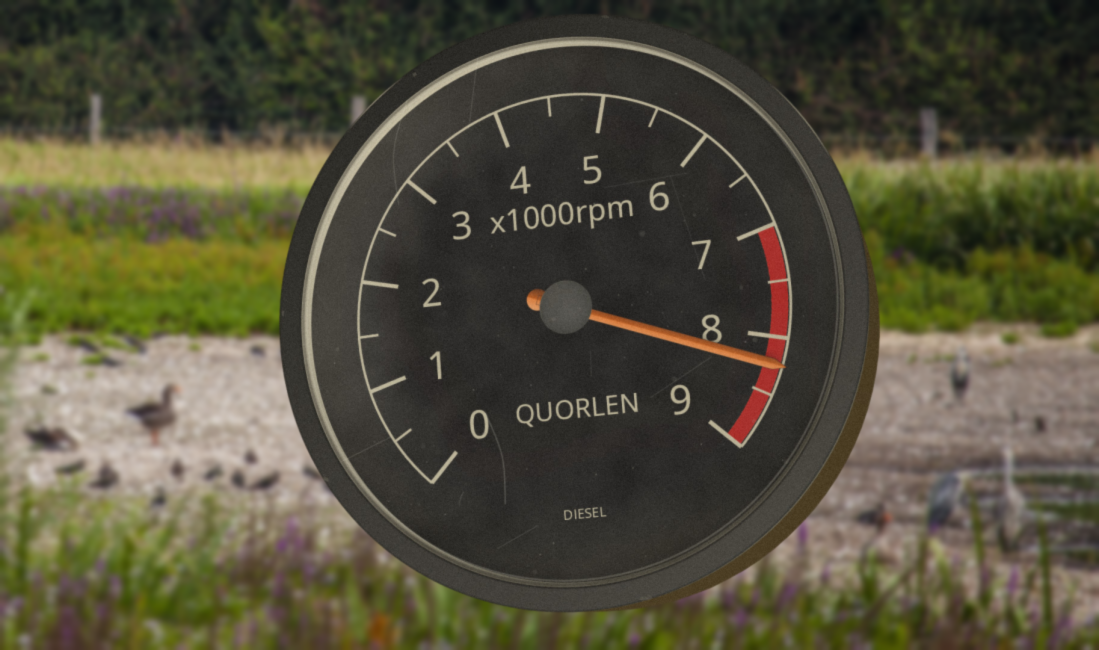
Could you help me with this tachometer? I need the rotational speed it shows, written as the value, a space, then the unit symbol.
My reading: 8250 rpm
